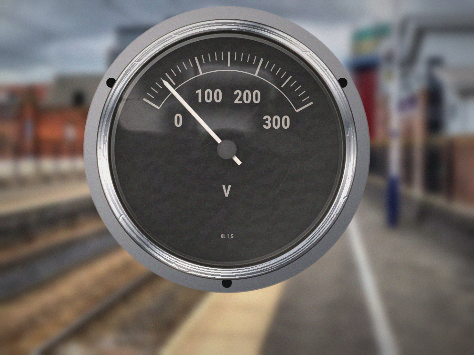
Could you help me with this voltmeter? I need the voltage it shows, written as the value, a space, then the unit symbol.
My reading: 40 V
